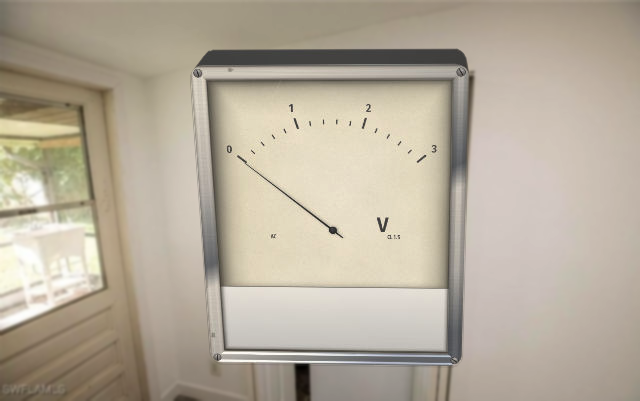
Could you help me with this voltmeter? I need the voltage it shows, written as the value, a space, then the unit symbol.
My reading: 0 V
